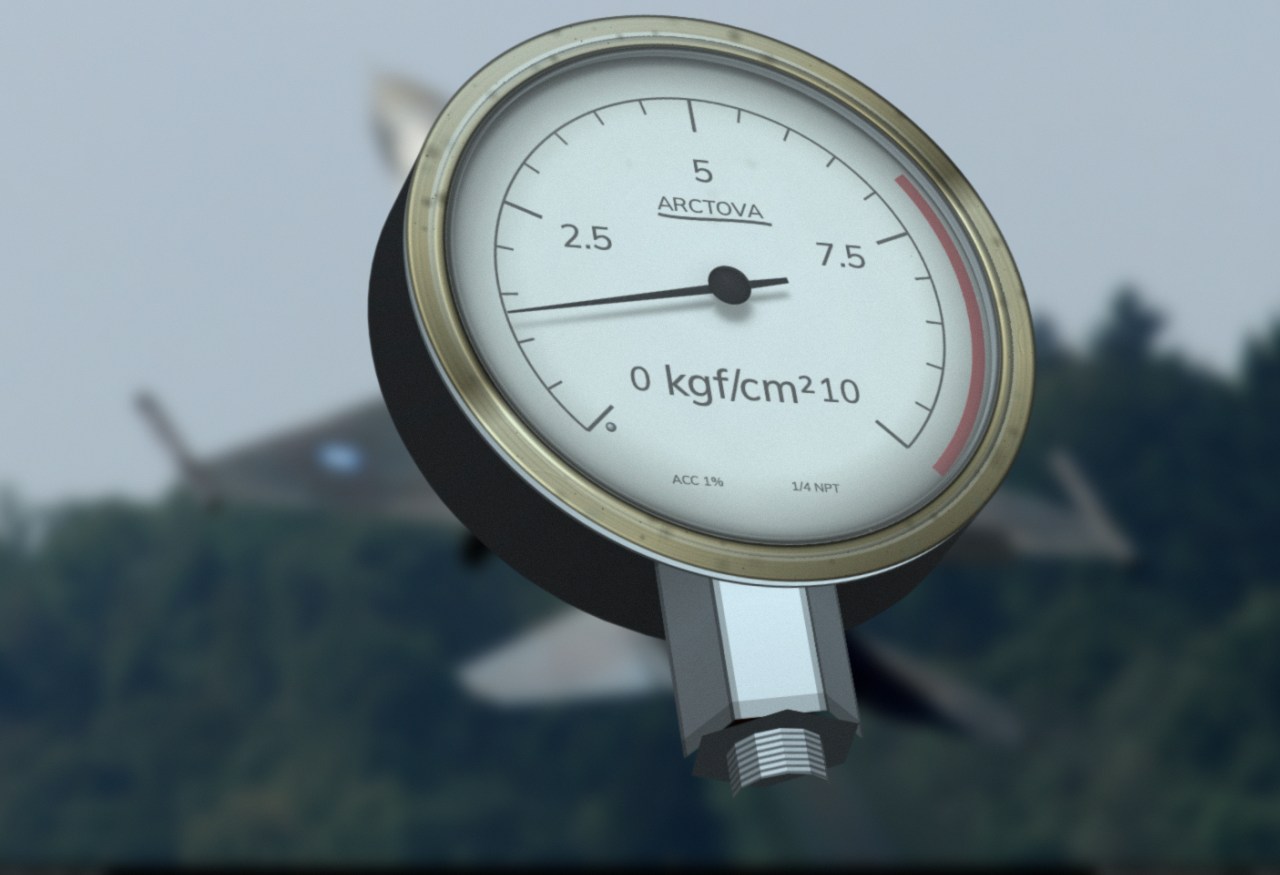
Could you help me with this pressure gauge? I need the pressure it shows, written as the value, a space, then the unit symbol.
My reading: 1.25 kg/cm²
